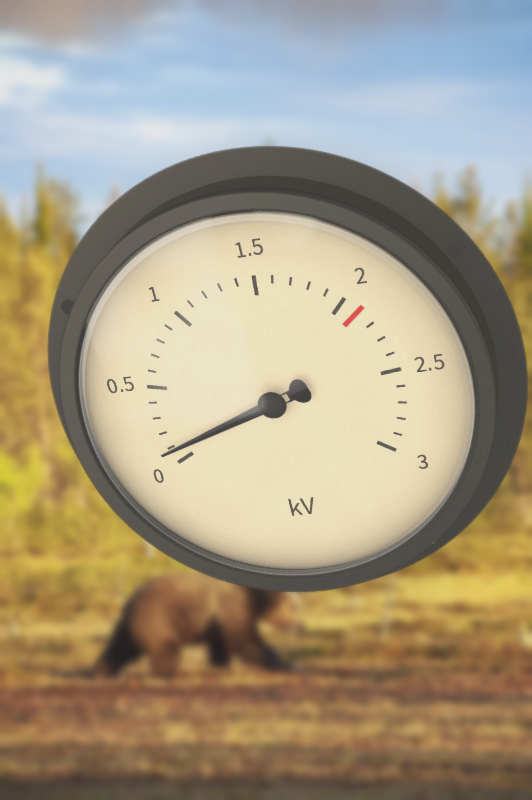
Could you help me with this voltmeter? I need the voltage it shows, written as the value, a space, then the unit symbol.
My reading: 0.1 kV
